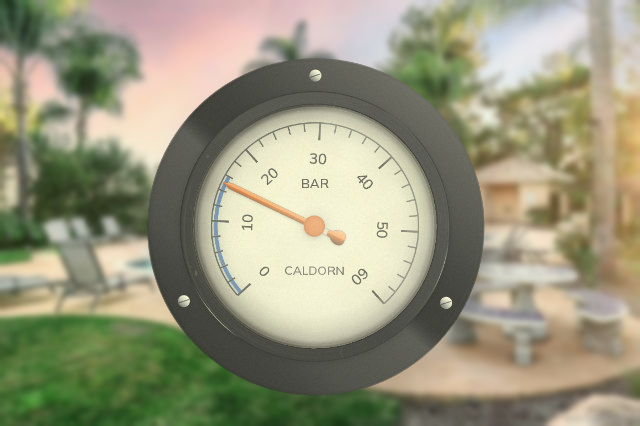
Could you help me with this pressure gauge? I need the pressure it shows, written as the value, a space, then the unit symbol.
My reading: 15 bar
